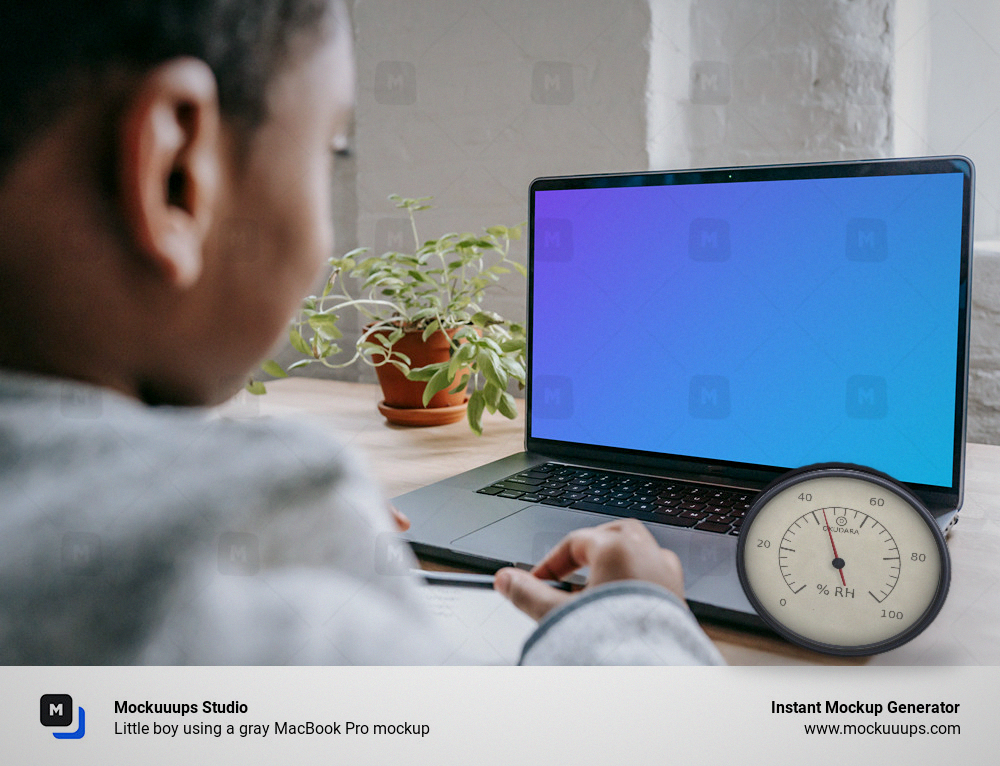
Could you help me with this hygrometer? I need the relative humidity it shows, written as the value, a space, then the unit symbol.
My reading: 44 %
